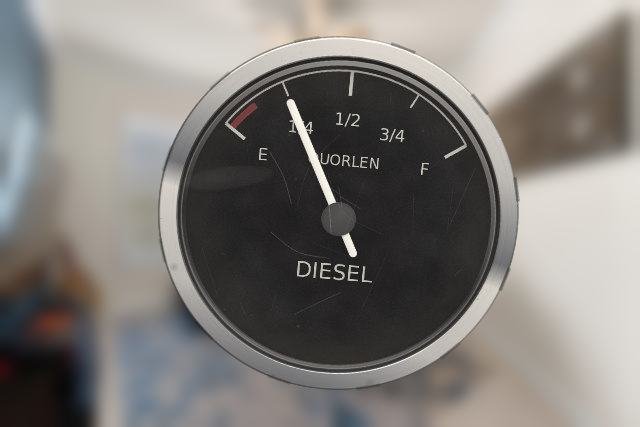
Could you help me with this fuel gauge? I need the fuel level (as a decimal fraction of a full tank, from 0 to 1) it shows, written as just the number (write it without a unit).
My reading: 0.25
